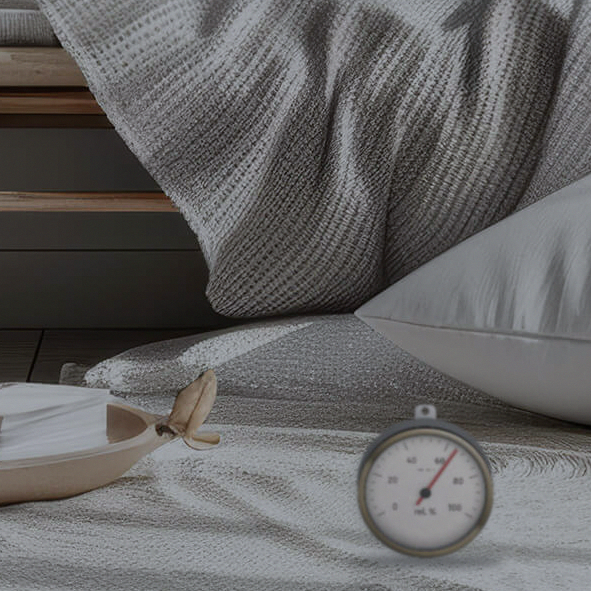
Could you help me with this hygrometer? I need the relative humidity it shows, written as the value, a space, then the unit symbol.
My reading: 64 %
